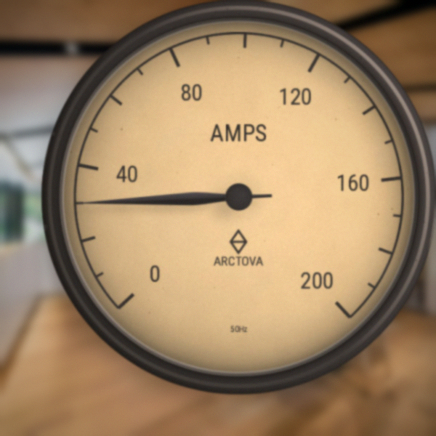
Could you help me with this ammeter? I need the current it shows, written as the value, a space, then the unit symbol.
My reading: 30 A
